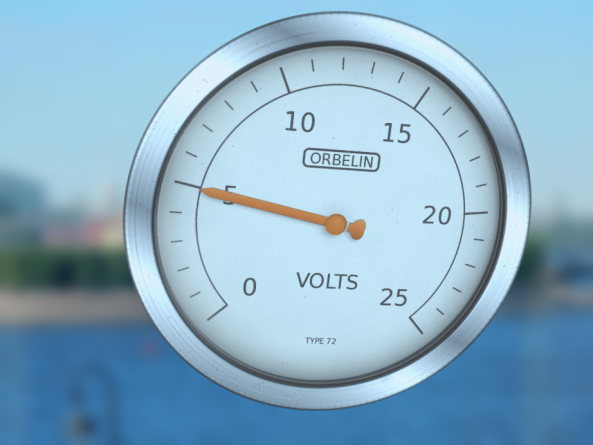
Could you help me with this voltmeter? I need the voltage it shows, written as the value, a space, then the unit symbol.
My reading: 5 V
